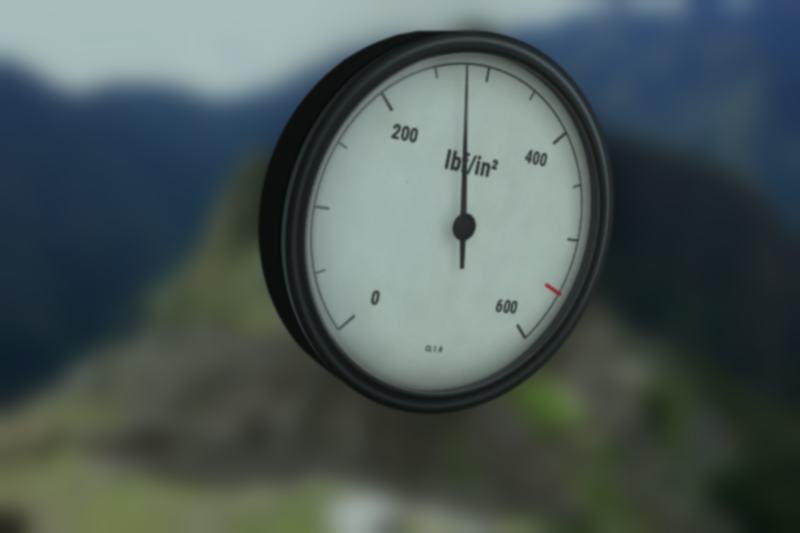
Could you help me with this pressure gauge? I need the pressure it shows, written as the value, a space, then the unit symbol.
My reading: 275 psi
